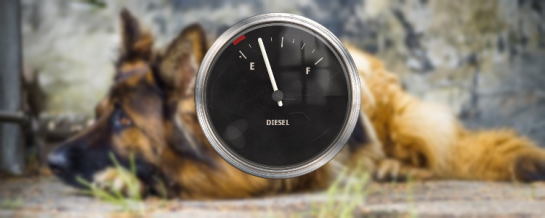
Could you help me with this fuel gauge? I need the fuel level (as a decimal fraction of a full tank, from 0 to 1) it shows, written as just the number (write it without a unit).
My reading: 0.25
